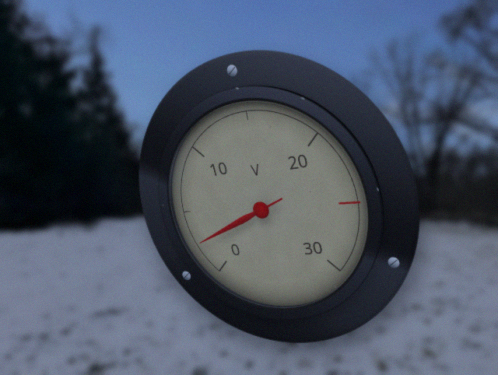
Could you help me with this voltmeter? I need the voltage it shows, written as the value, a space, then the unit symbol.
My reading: 2.5 V
